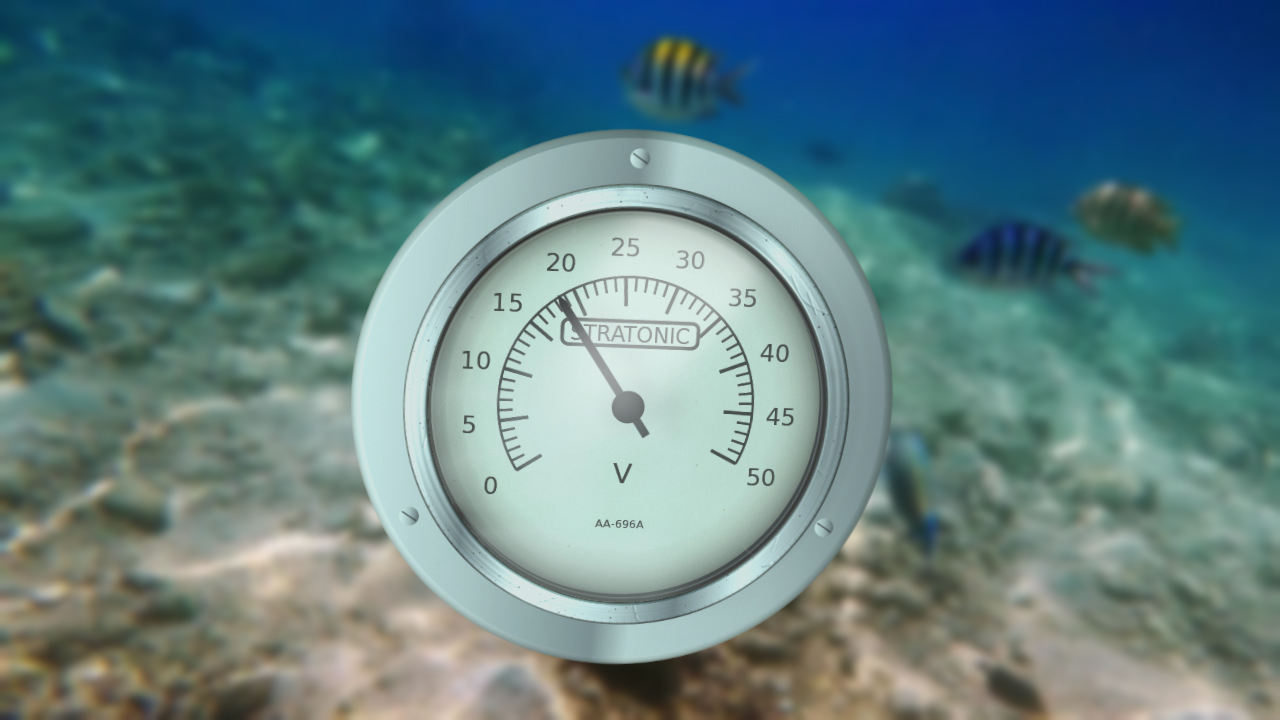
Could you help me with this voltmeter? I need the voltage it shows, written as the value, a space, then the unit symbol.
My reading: 18.5 V
